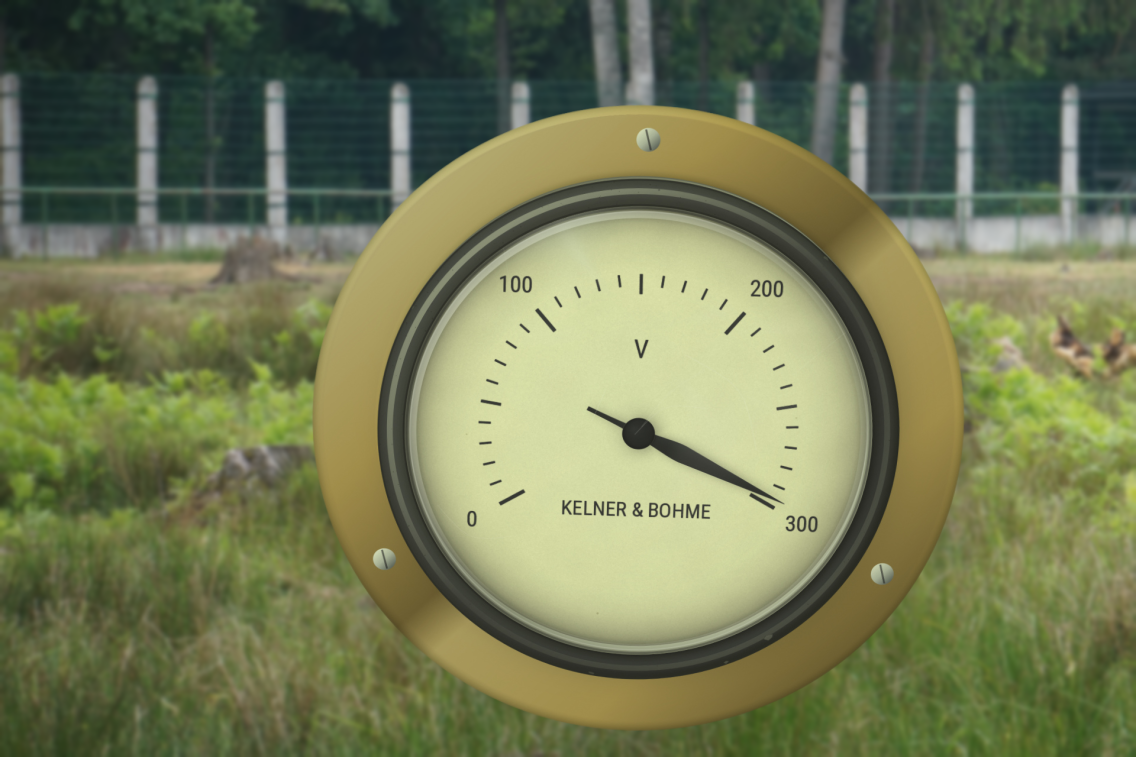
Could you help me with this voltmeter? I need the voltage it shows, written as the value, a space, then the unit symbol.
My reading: 295 V
